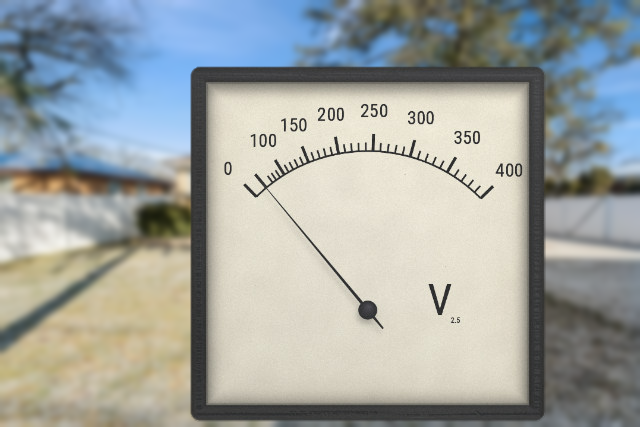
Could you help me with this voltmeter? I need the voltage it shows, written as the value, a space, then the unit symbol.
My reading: 50 V
